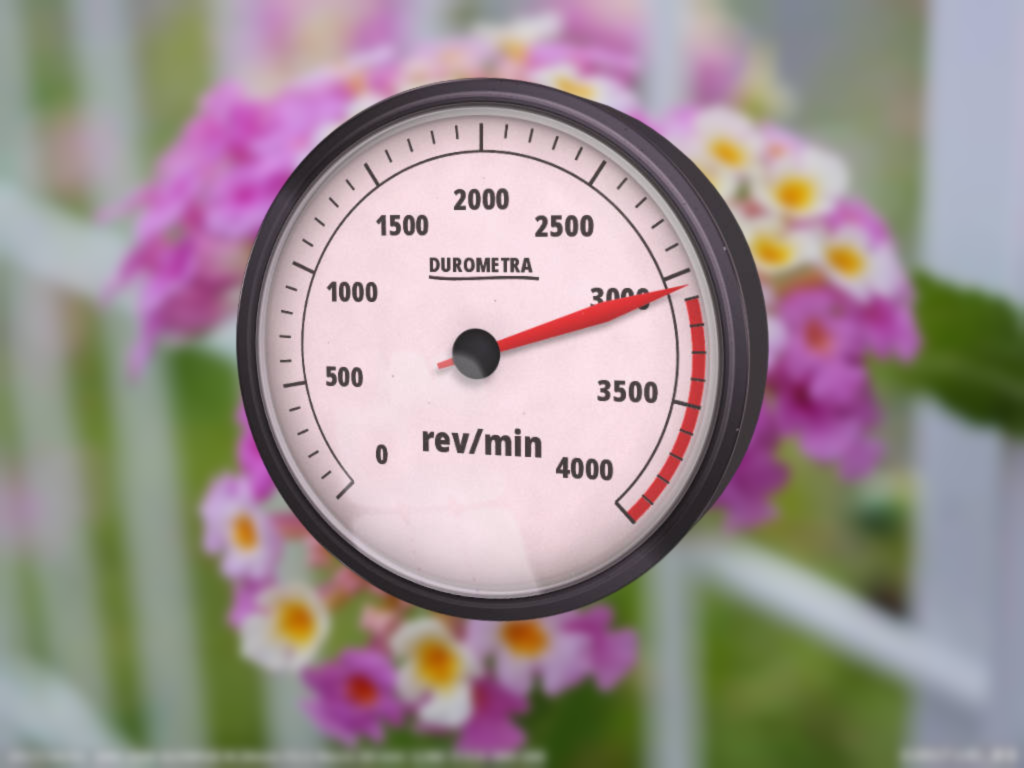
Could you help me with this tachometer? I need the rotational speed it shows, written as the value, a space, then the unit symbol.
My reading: 3050 rpm
